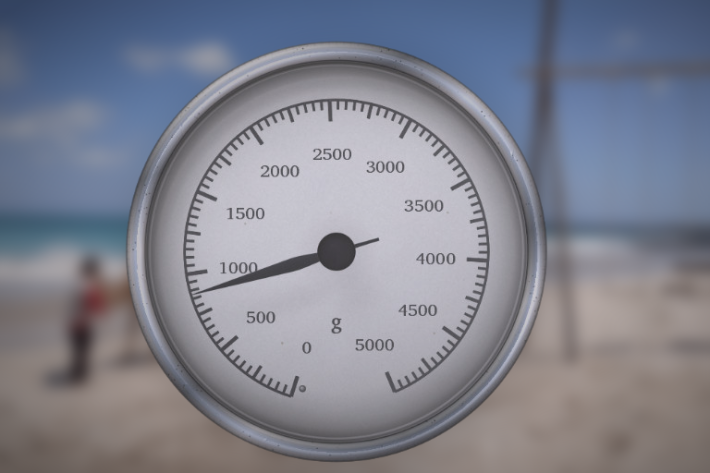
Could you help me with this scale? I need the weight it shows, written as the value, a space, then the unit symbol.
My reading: 875 g
